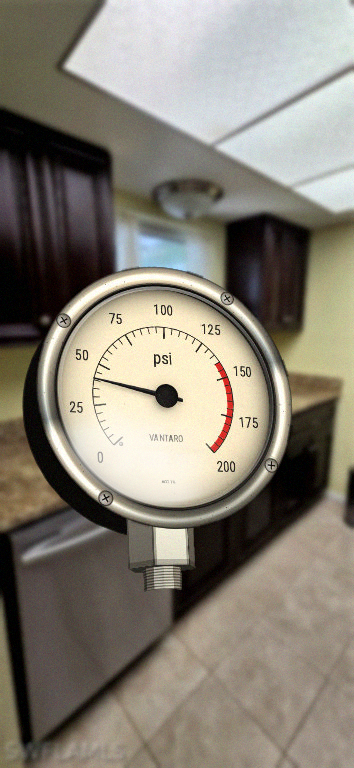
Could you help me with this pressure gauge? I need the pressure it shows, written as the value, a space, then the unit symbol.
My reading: 40 psi
